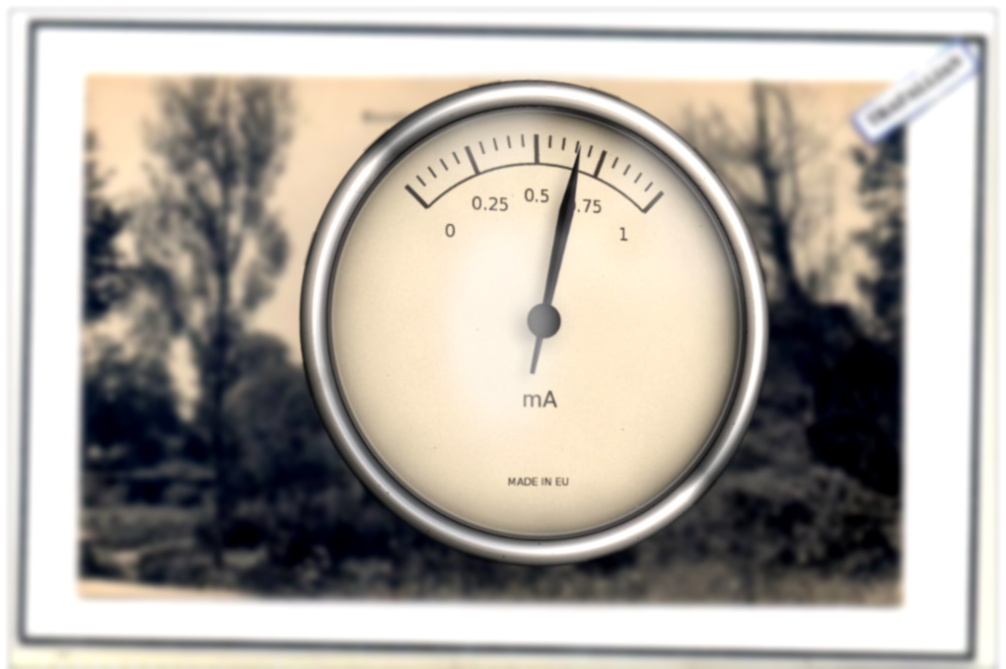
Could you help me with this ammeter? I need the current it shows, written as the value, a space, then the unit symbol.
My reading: 0.65 mA
